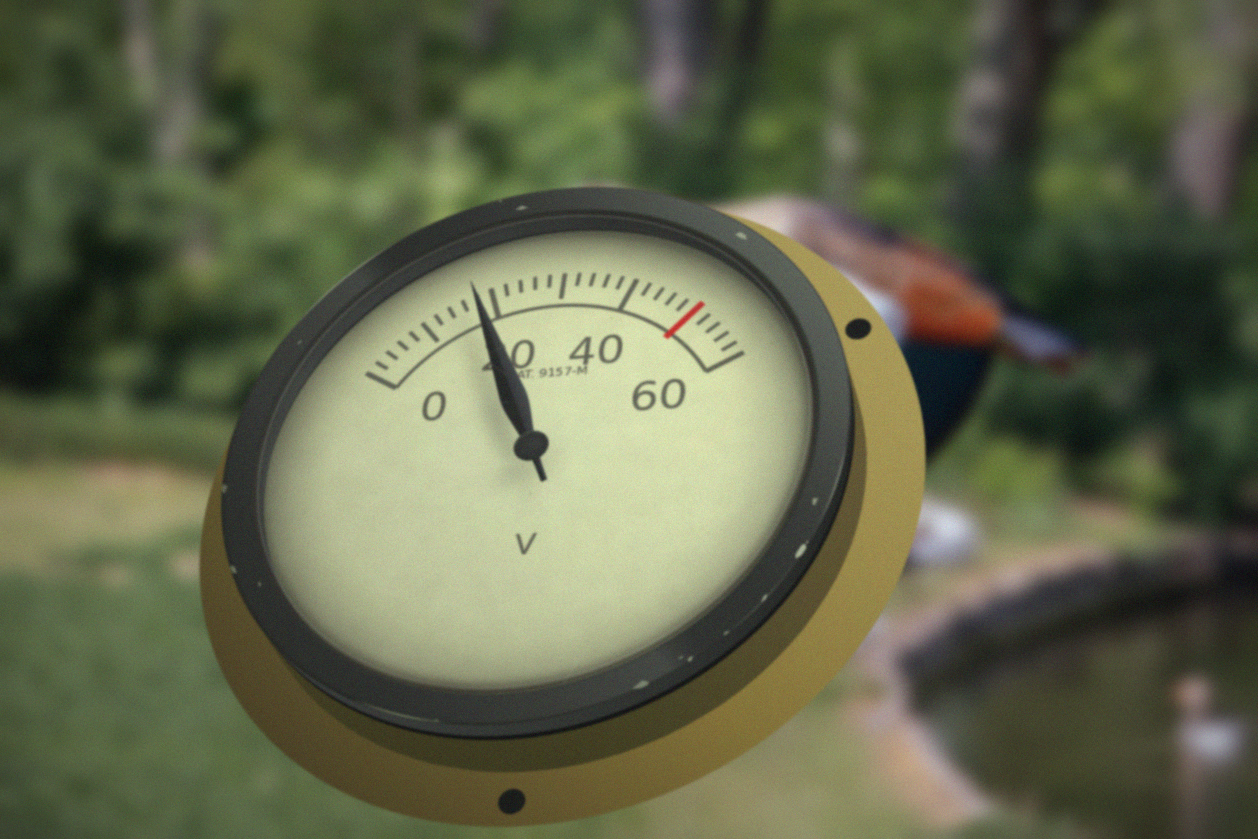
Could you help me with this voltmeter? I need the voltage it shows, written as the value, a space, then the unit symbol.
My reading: 18 V
